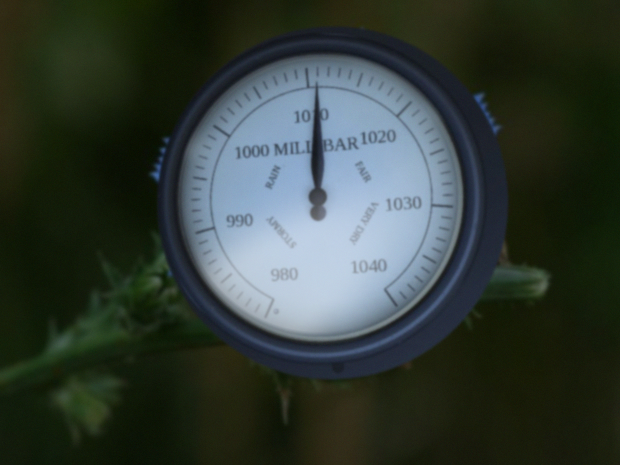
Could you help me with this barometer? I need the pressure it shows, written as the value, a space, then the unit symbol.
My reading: 1011 mbar
